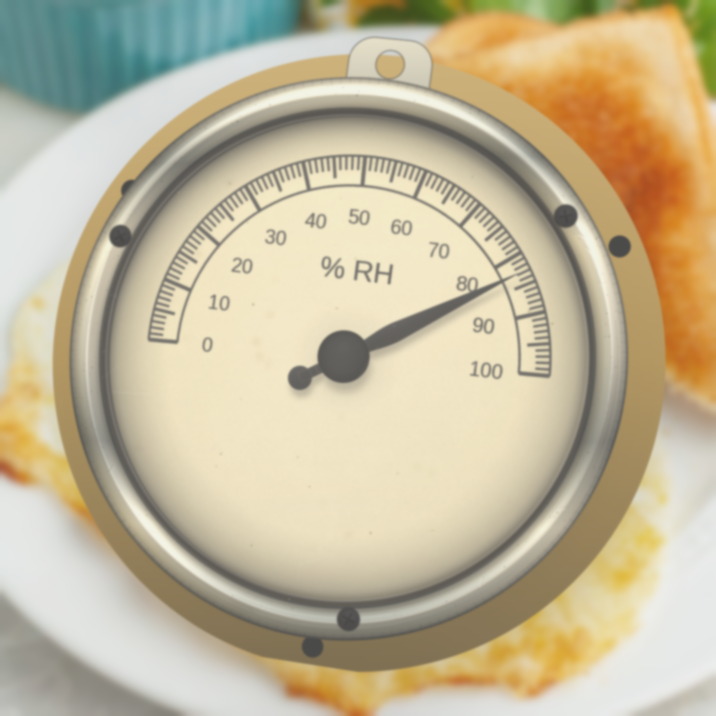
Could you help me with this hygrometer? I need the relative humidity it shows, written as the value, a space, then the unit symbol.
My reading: 83 %
